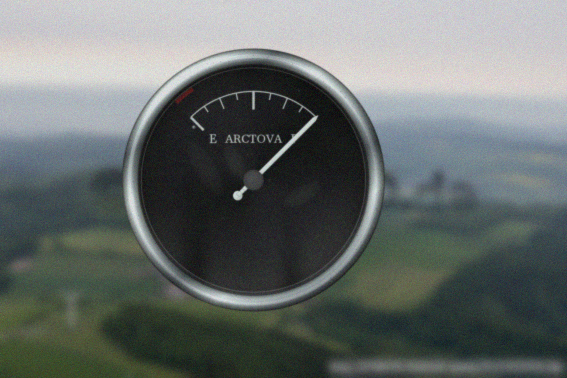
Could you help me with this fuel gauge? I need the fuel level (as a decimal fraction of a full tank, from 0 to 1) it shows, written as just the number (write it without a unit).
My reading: 1
